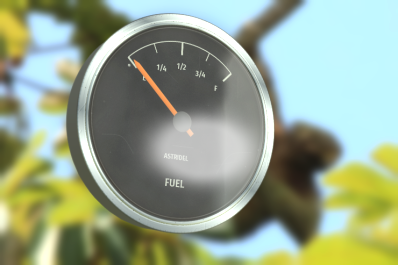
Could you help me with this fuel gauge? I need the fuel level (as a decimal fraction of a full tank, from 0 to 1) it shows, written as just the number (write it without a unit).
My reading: 0
